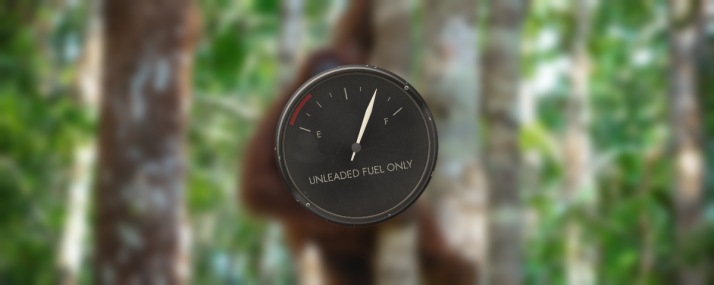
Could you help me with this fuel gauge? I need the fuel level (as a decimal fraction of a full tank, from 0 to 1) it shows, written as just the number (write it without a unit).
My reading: 0.75
